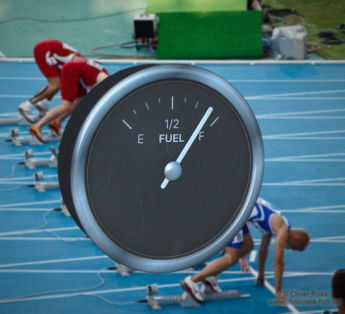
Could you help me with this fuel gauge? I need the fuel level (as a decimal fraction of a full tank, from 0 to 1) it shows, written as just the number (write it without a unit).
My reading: 0.875
